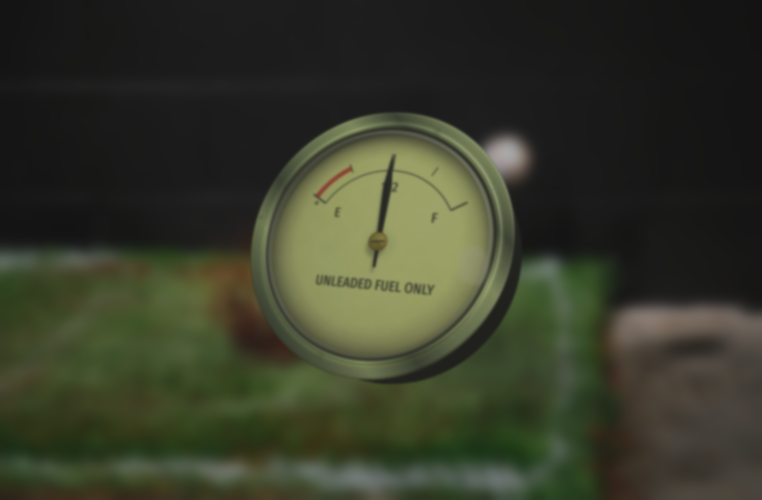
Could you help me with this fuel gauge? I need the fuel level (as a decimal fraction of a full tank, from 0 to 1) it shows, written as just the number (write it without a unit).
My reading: 0.5
